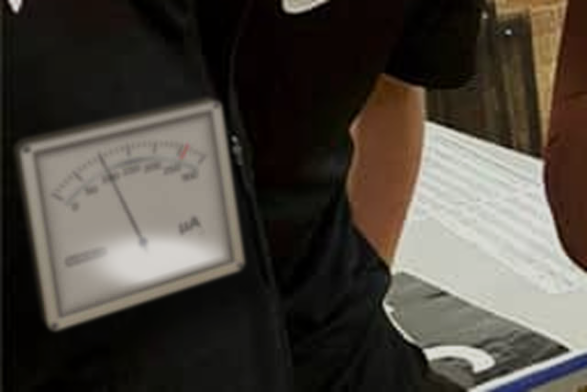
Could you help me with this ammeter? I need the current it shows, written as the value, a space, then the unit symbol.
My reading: 100 µA
